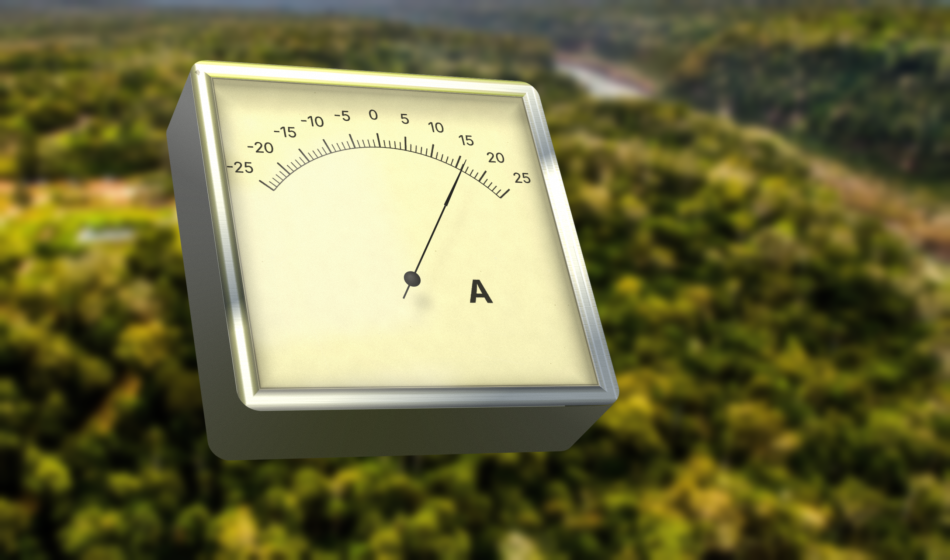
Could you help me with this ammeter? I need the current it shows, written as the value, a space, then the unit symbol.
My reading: 16 A
